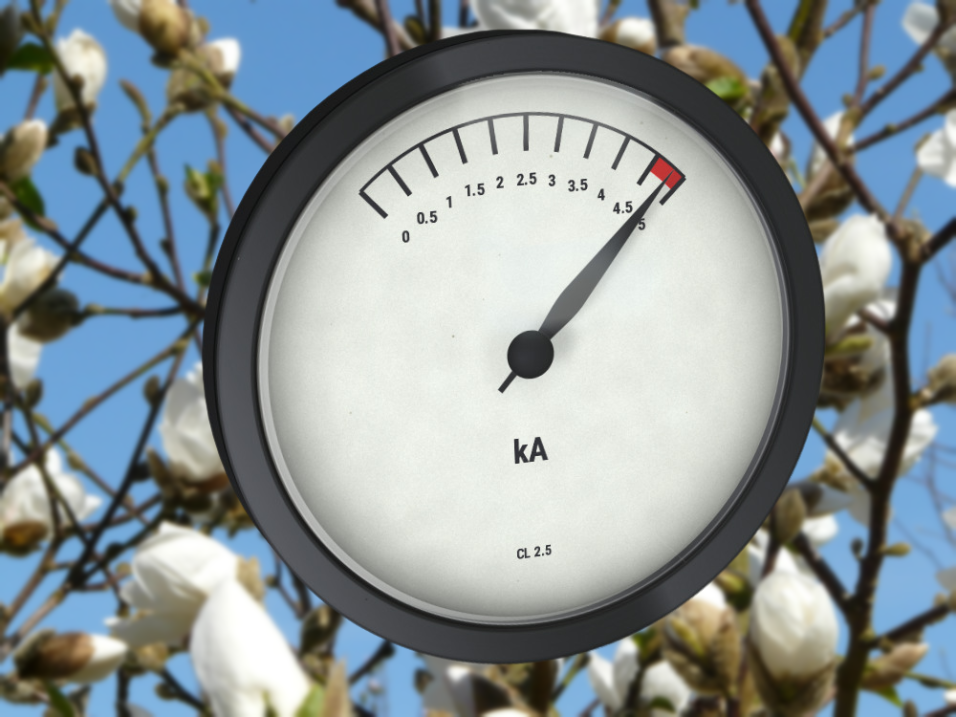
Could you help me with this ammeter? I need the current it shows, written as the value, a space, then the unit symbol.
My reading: 4.75 kA
